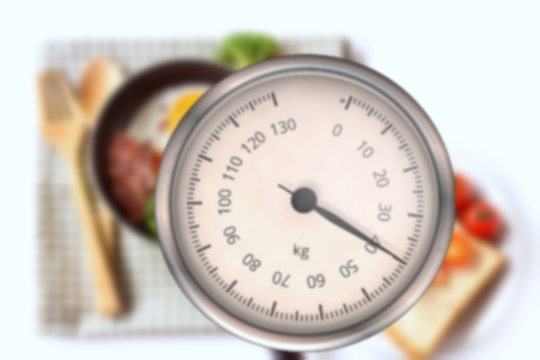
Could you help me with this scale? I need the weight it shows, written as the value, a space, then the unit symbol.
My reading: 40 kg
